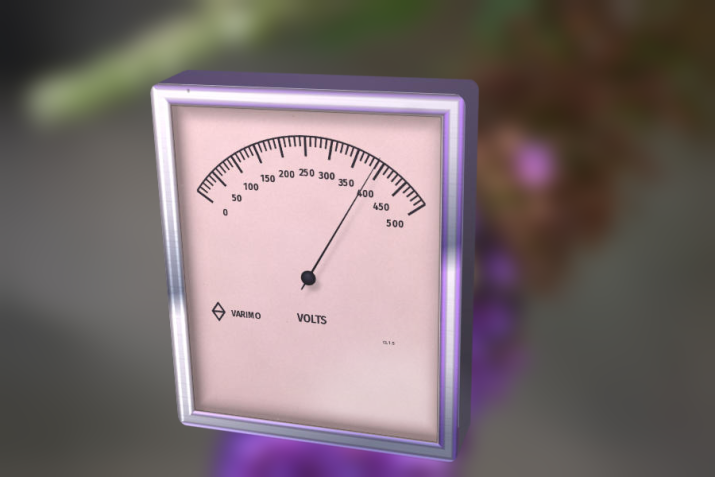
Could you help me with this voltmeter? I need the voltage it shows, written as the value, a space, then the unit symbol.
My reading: 390 V
